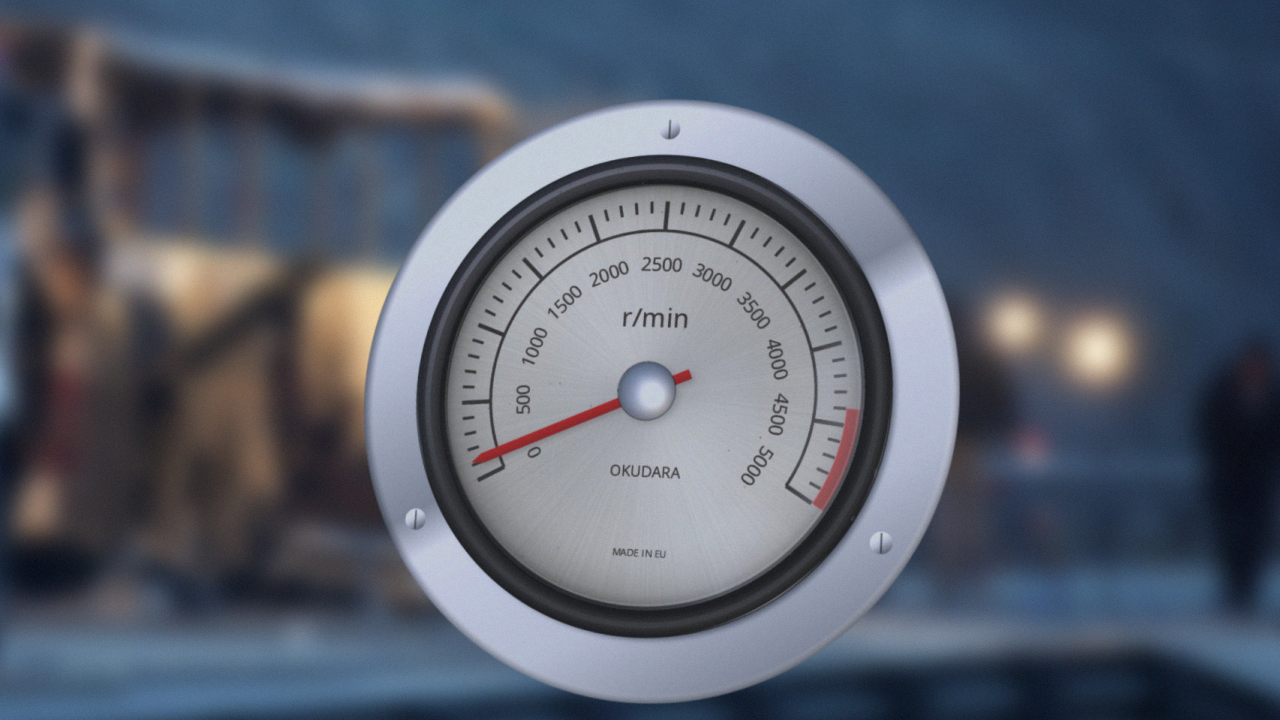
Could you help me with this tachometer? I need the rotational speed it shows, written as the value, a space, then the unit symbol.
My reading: 100 rpm
